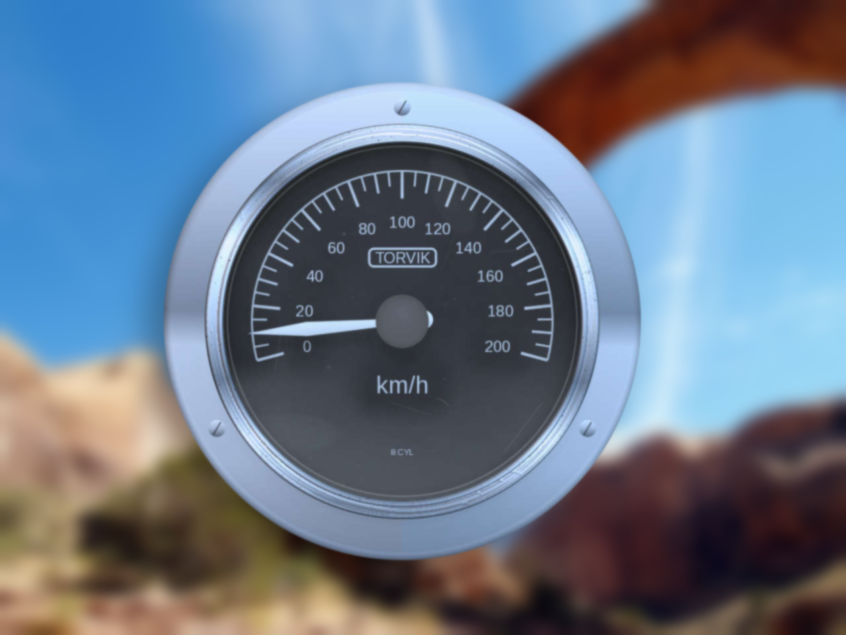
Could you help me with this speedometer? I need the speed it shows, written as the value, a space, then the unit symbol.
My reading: 10 km/h
